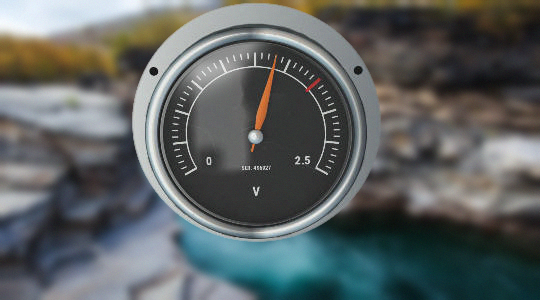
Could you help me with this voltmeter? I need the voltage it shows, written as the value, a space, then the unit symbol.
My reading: 1.4 V
